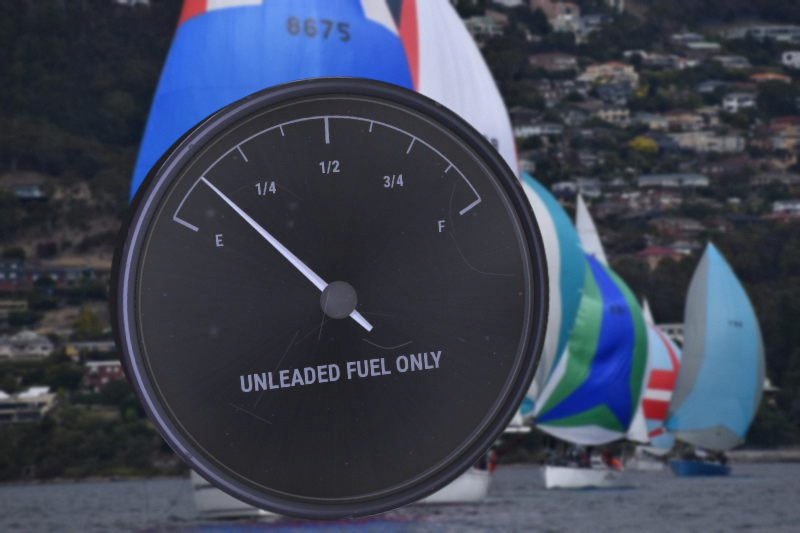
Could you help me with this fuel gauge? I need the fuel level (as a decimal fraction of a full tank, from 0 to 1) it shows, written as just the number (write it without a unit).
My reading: 0.125
